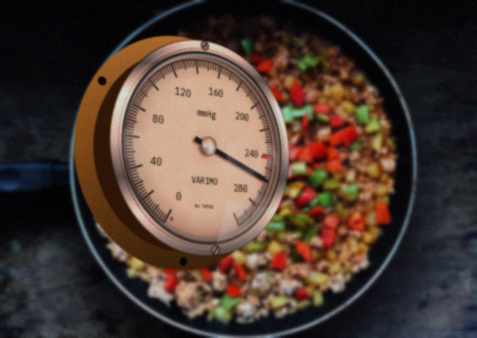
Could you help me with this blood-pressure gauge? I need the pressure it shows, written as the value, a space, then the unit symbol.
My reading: 260 mmHg
